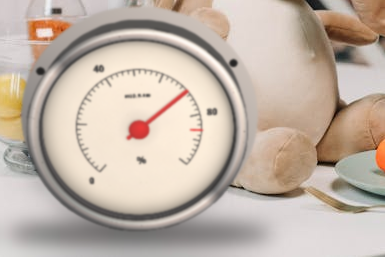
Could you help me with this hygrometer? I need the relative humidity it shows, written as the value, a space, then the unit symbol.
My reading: 70 %
